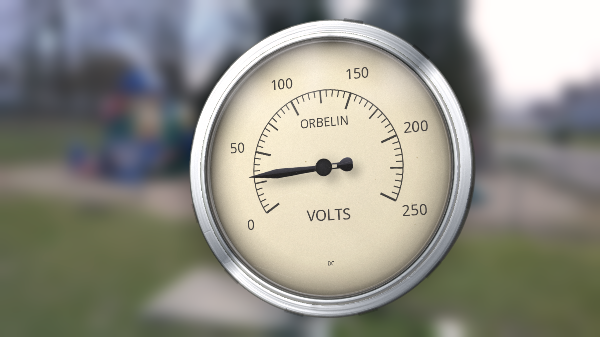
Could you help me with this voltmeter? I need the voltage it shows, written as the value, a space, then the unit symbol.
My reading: 30 V
